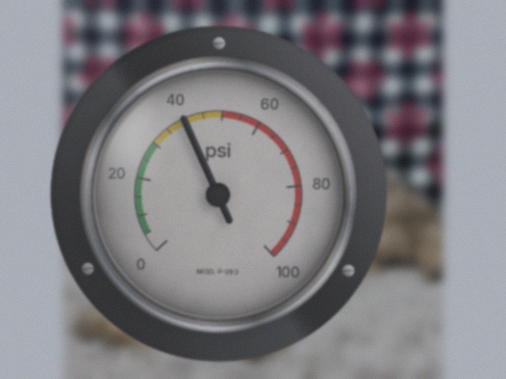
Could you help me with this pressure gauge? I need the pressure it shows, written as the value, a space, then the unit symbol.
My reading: 40 psi
